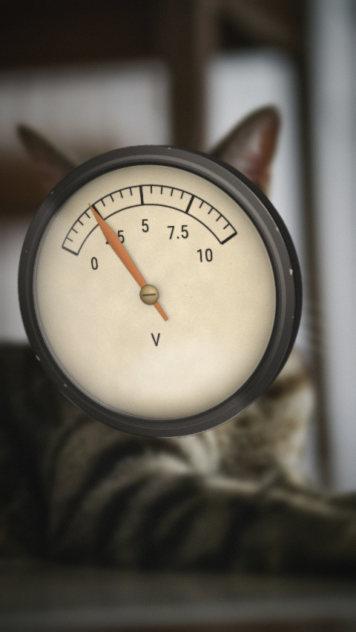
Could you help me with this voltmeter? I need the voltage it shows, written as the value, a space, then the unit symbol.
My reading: 2.5 V
